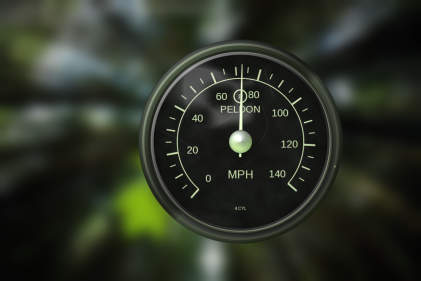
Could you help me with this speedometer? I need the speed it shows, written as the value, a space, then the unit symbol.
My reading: 72.5 mph
